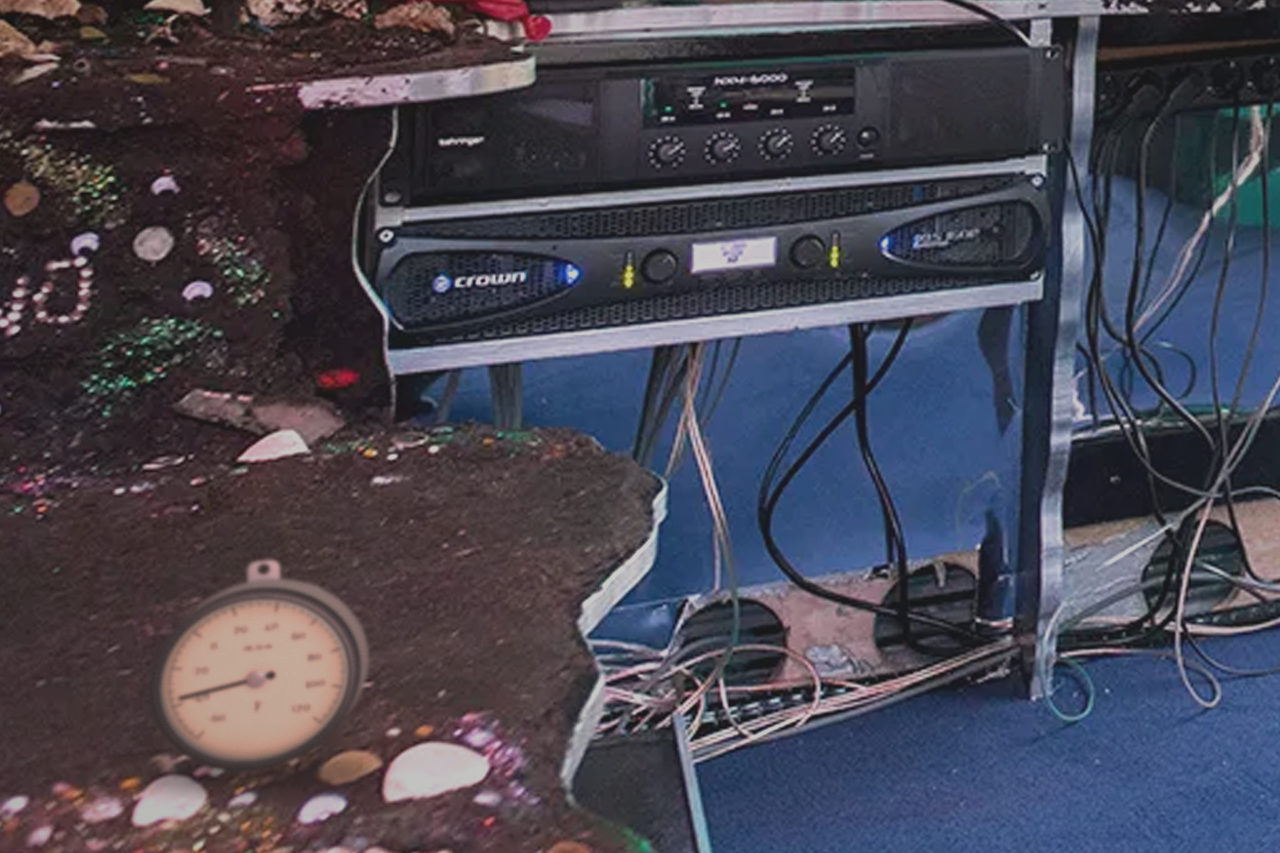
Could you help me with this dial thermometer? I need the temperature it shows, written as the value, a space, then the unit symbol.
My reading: -36 °F
